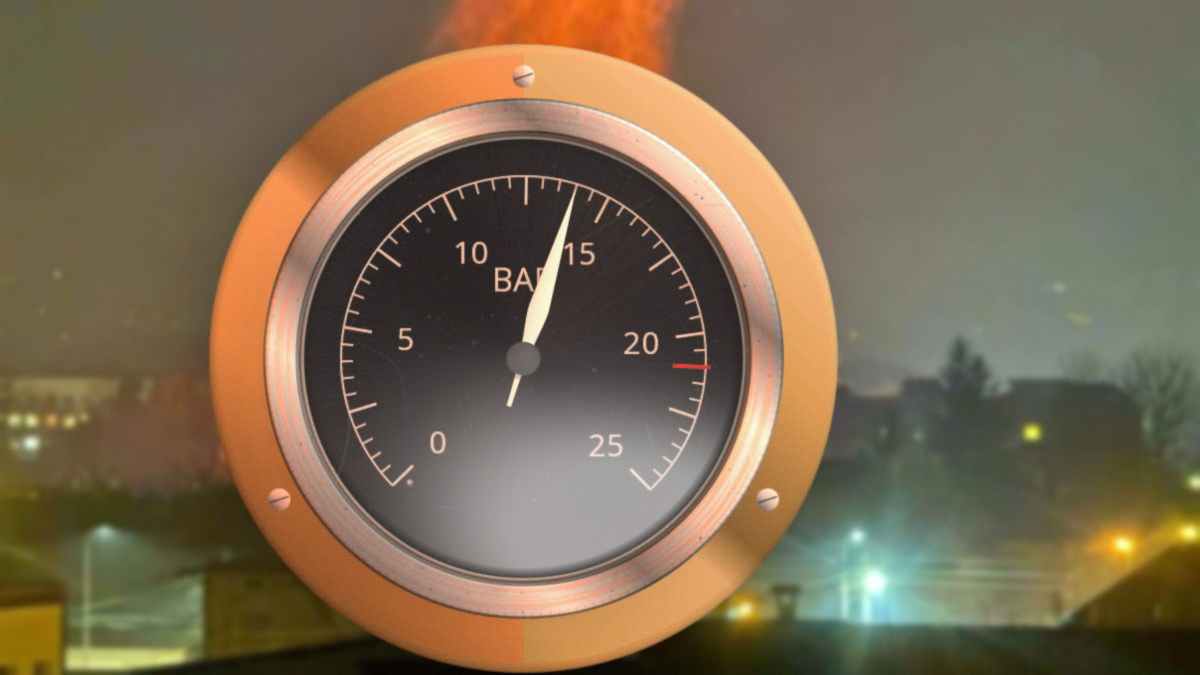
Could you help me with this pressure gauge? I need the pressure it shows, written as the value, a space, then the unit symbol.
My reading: 14 bar
